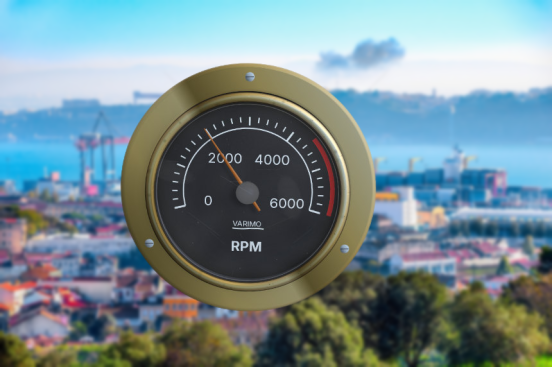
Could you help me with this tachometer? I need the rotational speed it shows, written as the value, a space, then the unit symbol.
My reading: 2000 rpm
